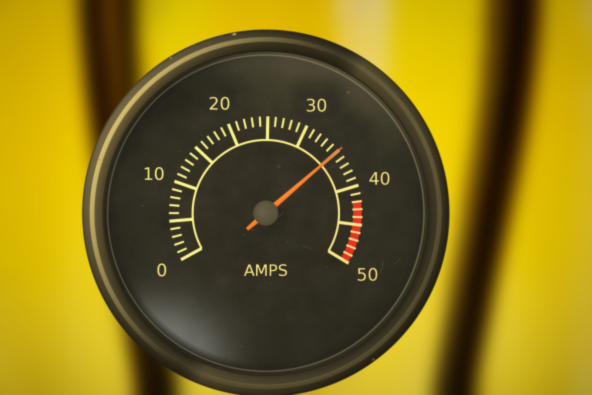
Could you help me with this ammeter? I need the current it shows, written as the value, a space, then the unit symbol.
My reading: 35 A
